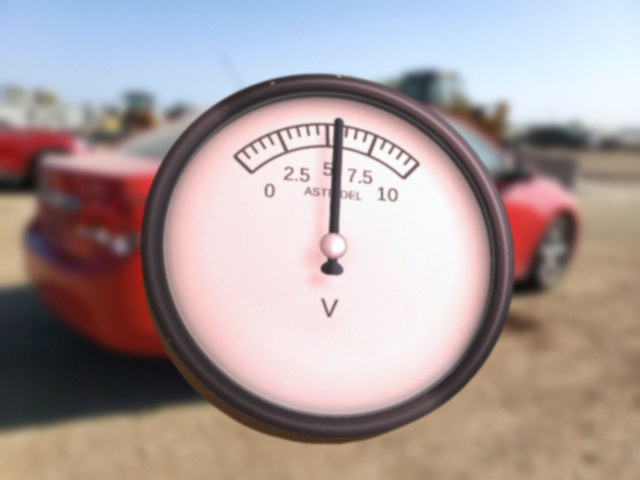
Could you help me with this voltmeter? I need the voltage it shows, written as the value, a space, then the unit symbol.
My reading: 5.5 V
